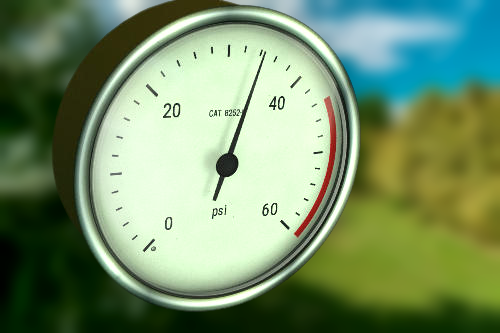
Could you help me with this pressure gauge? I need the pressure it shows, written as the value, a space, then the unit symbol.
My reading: 34 psi
